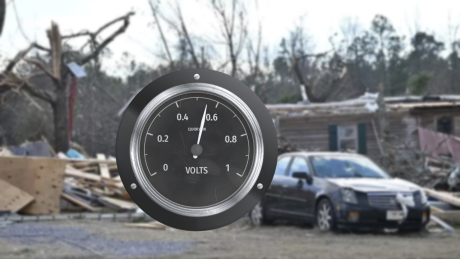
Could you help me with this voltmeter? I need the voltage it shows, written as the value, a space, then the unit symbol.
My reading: 0.55 V
